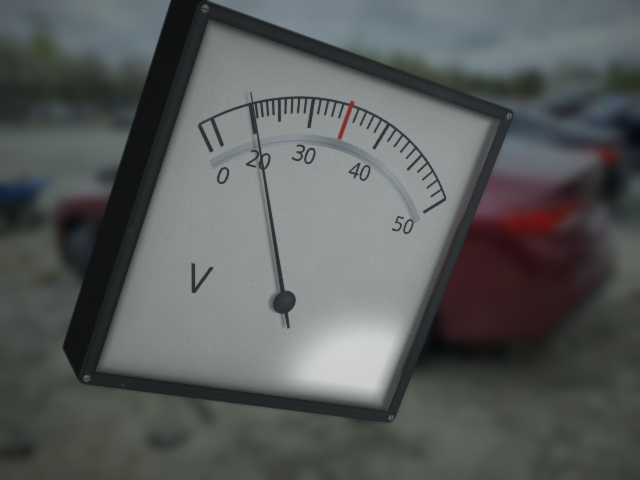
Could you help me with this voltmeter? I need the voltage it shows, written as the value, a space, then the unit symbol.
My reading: 20 V
